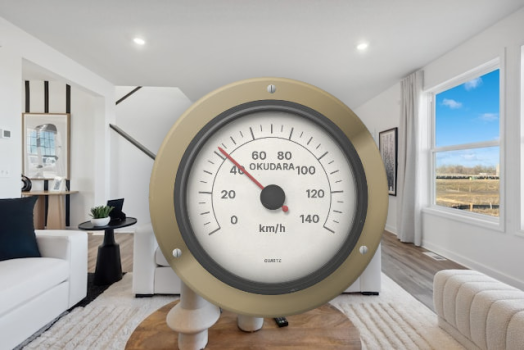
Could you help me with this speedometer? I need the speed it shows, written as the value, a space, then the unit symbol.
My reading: 42.5 km/h
